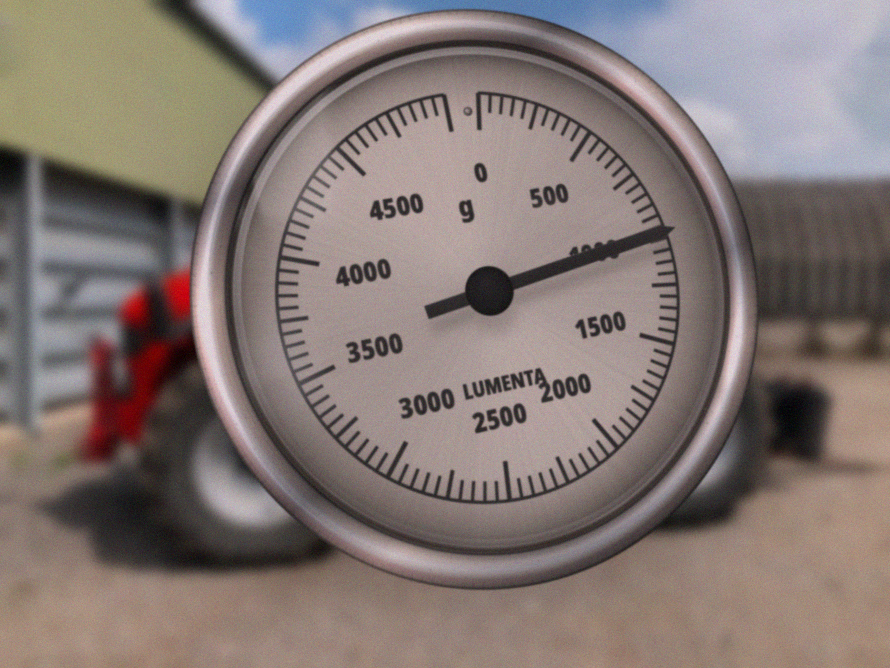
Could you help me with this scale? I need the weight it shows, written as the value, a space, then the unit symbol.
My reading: 1025 g
